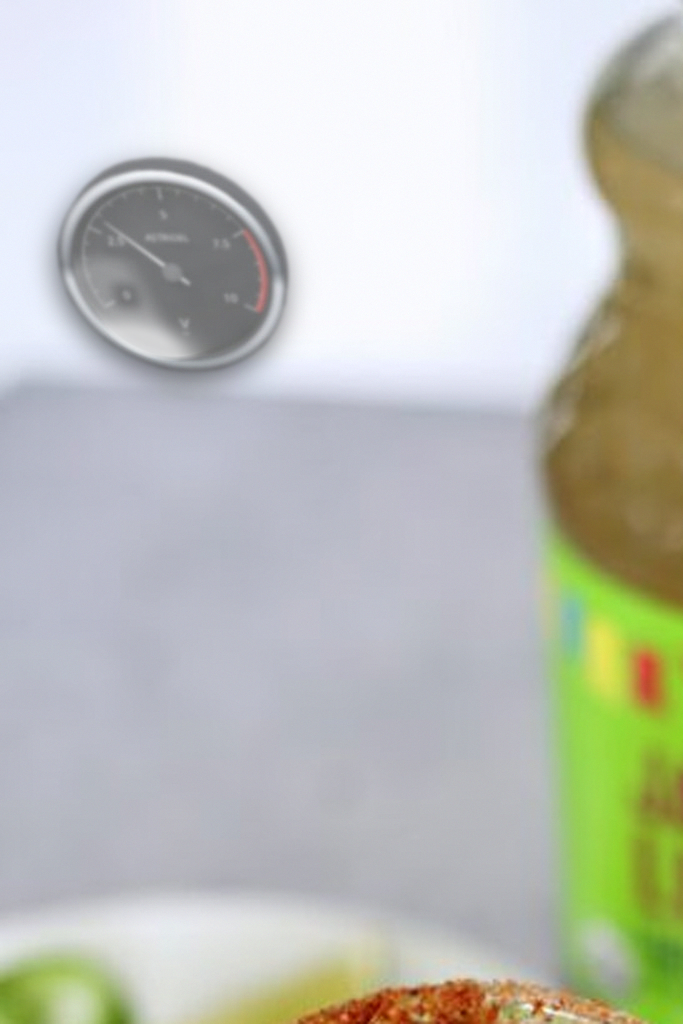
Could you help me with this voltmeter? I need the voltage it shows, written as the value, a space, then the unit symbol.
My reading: 3 V
